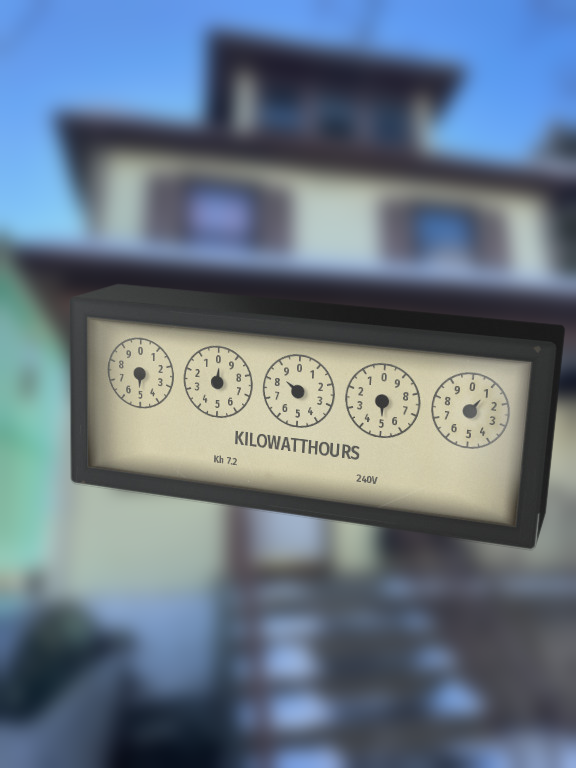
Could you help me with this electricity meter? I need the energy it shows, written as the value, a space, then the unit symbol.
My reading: 49851 kWh
